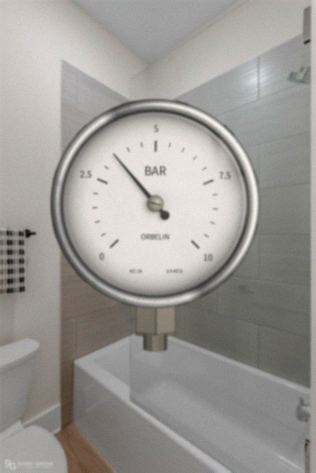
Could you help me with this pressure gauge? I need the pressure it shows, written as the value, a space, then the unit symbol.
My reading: 3.5 bar
